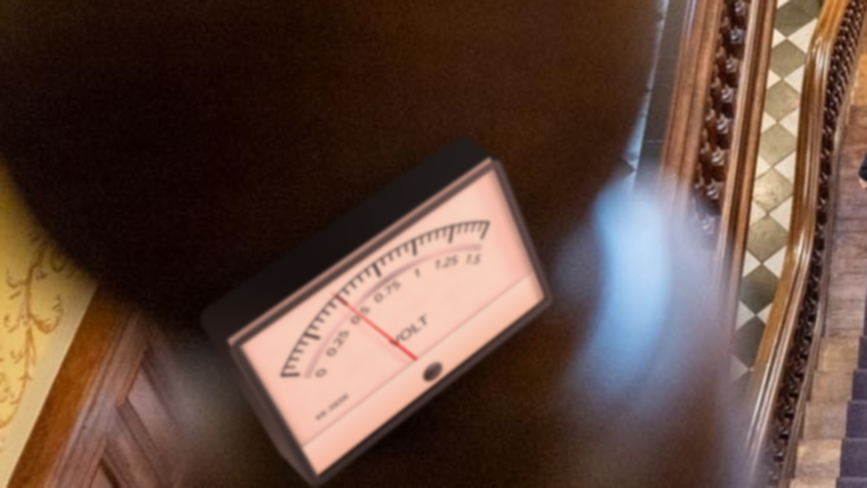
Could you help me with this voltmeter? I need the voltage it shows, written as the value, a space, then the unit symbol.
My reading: 0.5 V
